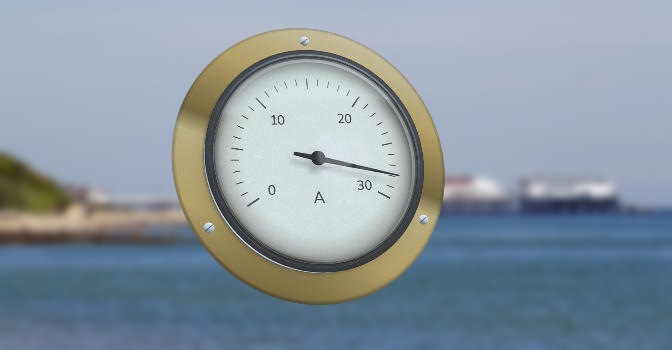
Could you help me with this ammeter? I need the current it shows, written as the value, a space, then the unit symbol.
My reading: 28 A
